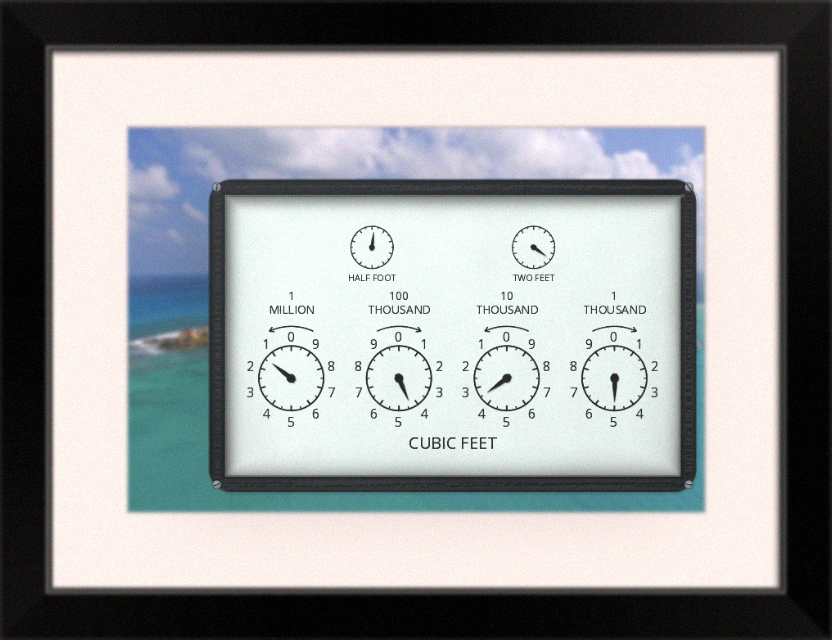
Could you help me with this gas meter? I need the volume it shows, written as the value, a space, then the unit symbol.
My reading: 143500 ft³
